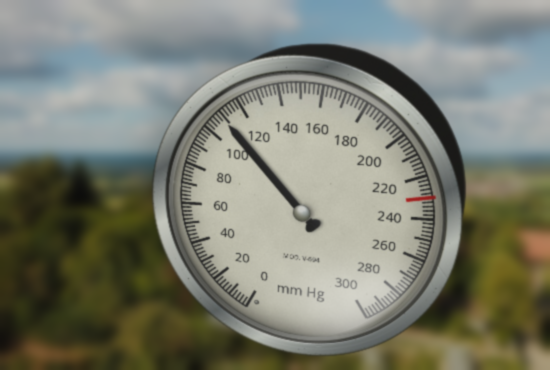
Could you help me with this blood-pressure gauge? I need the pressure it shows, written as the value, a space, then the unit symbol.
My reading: 110 mmHg
